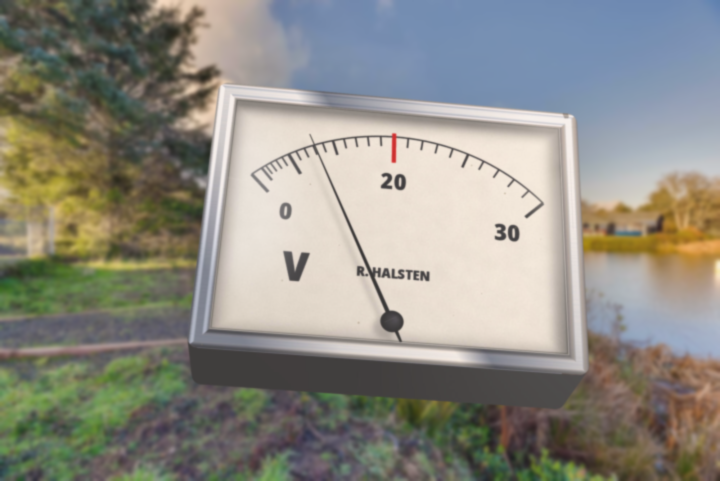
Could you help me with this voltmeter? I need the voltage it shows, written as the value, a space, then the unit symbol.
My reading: 13 V
